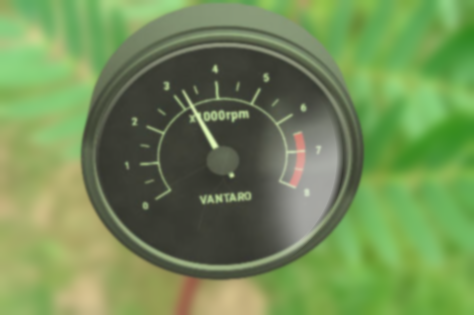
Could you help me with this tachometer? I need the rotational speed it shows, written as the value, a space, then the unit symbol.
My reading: 3250 rpm
